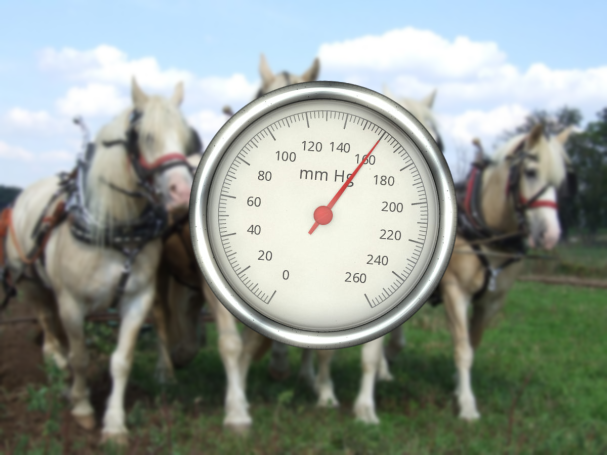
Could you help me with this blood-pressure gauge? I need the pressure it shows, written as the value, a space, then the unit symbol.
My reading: 160 mmHg
